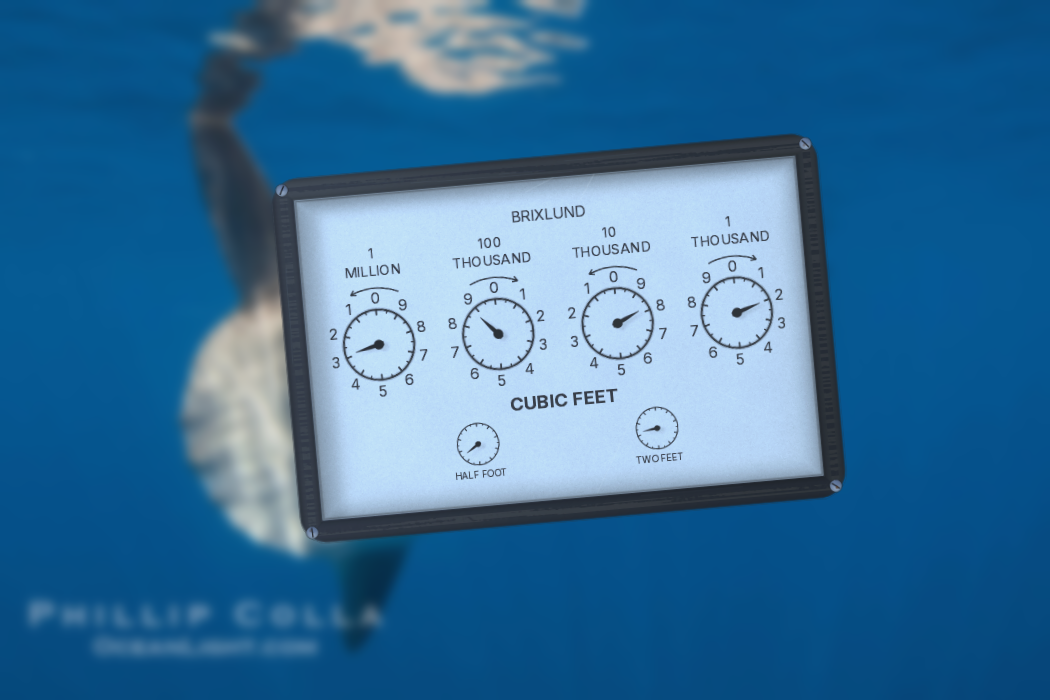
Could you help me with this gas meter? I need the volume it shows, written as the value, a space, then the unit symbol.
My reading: 288200 ft³
